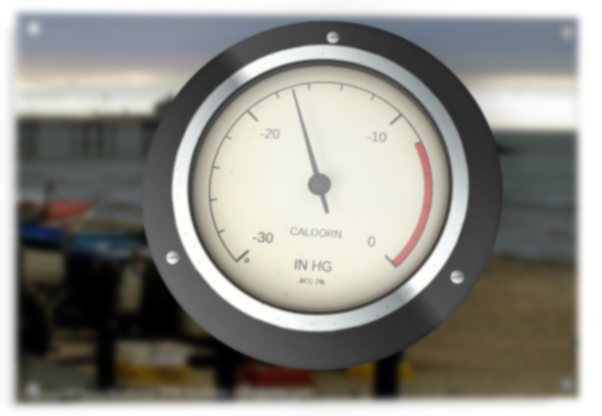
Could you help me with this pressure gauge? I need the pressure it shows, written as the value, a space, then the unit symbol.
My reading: -17 inHg
